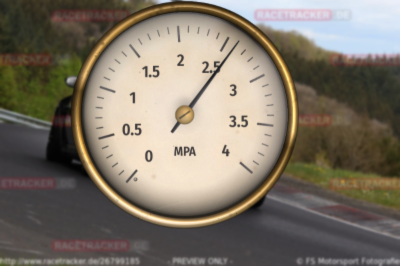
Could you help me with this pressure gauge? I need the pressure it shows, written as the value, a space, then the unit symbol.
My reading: 2.6 MPa
